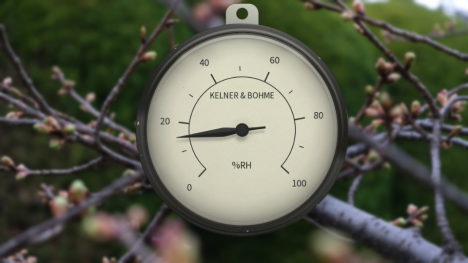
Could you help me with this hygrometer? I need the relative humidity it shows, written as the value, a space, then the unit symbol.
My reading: 15 %
